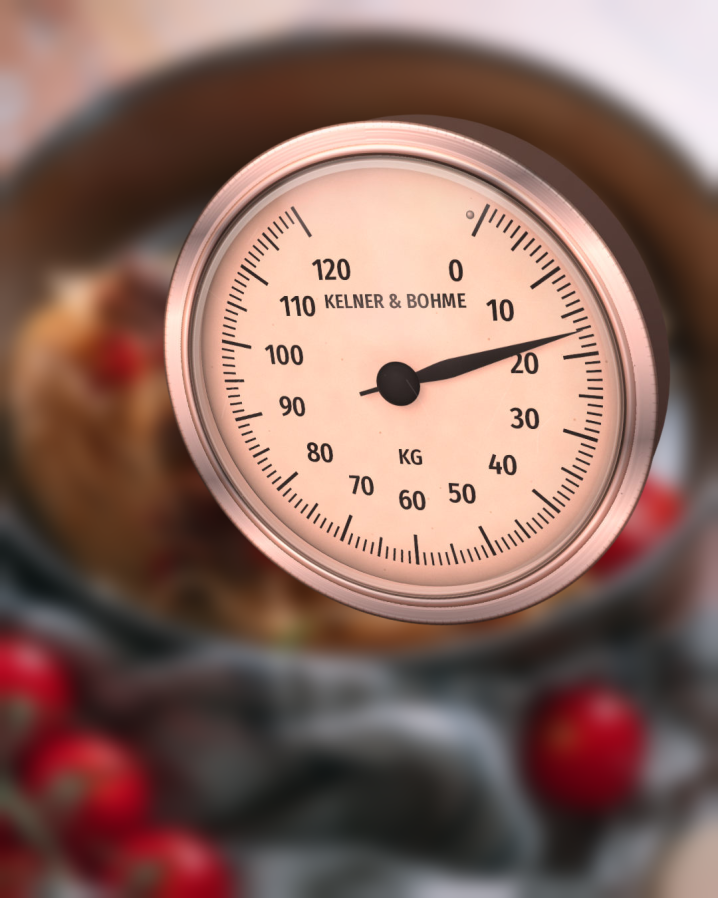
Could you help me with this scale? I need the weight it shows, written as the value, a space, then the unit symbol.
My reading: 17 kg
